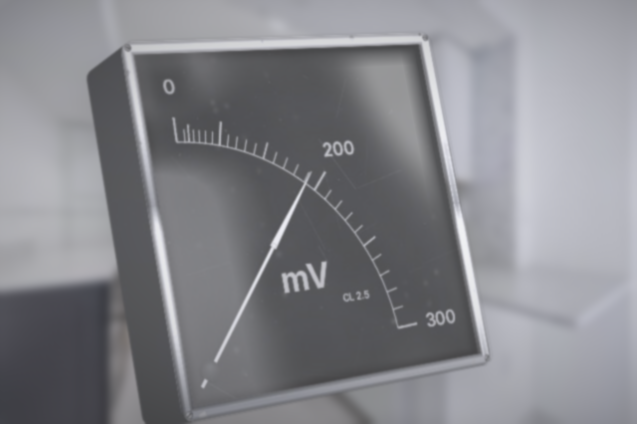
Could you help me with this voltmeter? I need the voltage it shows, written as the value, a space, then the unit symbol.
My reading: 190 mV
